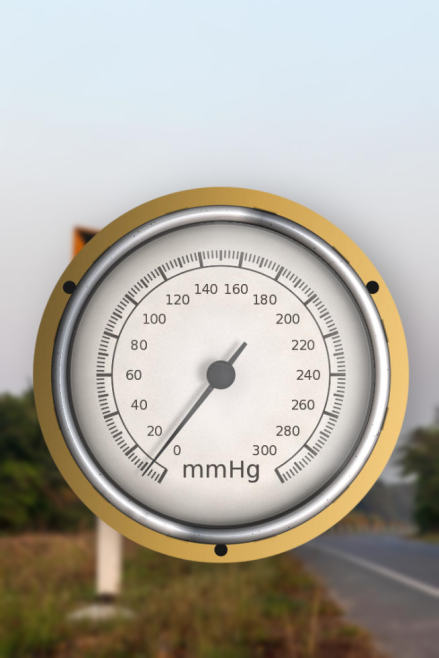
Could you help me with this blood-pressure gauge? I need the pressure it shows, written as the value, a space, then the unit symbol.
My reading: 8 mmHg
